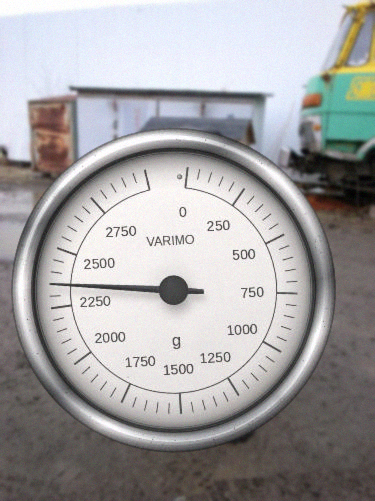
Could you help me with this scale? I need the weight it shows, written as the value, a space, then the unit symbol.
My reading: 2350 g
